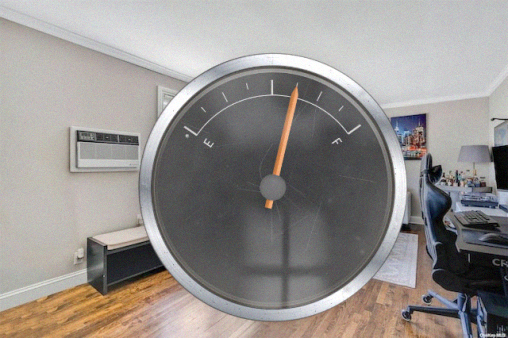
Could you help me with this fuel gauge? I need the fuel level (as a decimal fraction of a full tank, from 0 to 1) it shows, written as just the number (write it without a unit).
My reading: 0.625
